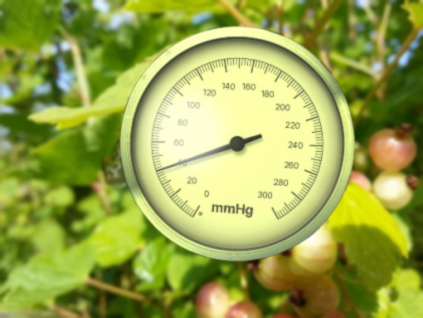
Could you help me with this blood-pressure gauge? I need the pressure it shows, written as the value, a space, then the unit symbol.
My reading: 40 mmHg
